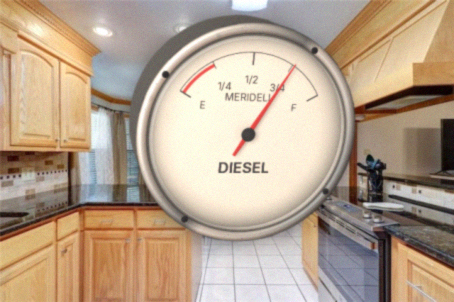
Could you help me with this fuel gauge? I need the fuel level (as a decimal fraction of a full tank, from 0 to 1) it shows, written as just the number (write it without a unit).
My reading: 0.75
